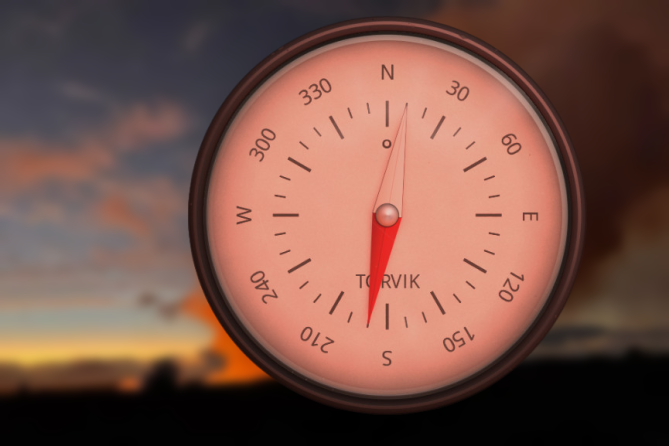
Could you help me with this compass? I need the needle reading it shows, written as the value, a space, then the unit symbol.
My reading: 190 °
